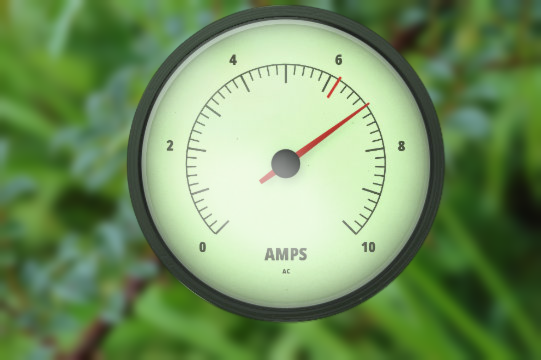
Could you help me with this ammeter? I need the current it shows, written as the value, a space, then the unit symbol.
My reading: 7 A
